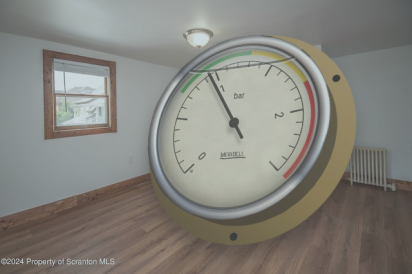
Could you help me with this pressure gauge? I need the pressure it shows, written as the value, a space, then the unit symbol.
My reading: 0.95 bar
